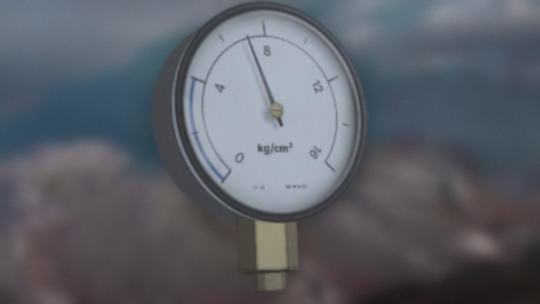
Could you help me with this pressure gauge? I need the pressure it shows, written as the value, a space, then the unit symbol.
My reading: 7 kg/cm²
